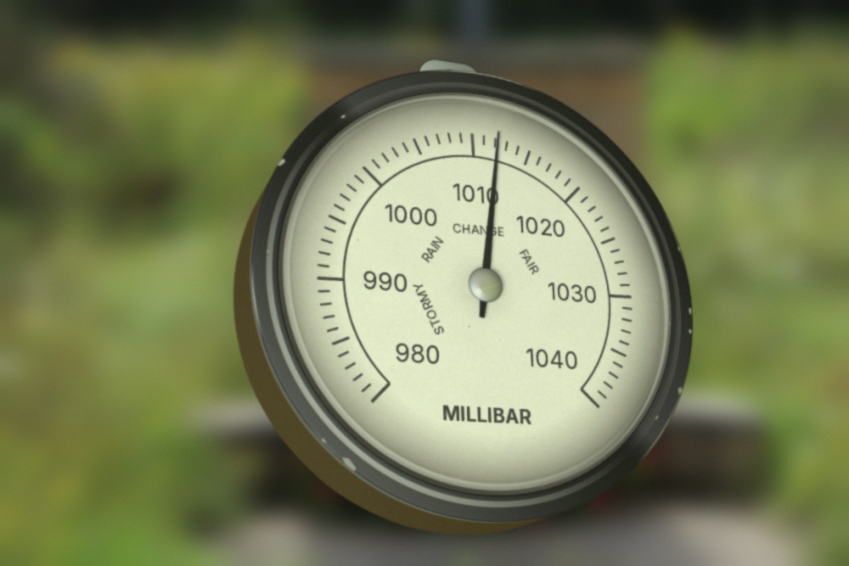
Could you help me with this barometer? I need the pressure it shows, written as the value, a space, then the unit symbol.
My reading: 1012 mbar
